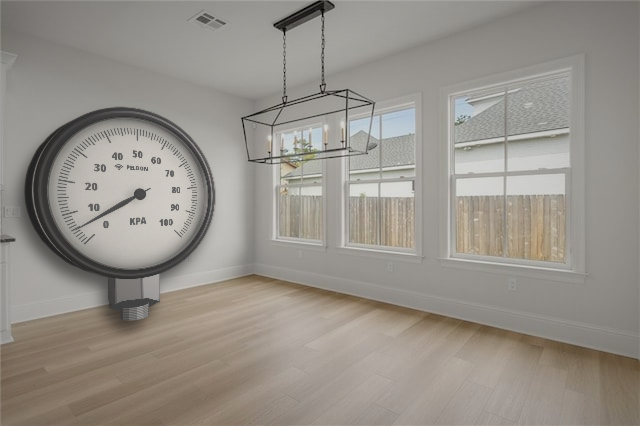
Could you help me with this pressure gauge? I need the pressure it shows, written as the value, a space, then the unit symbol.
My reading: 5 kPa
